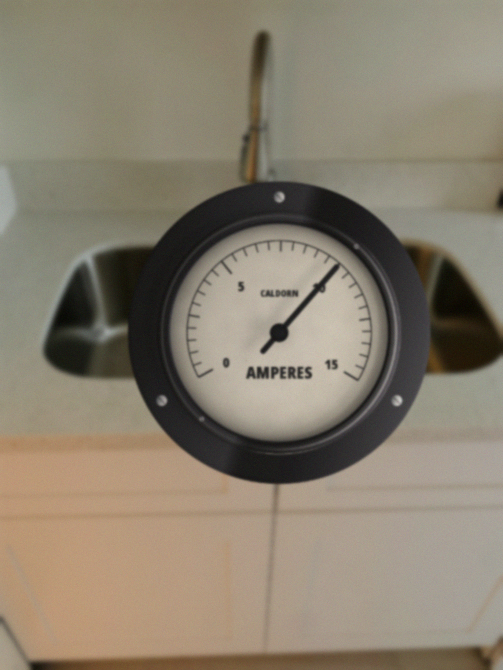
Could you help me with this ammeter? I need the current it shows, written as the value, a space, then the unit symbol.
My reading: 10 A
